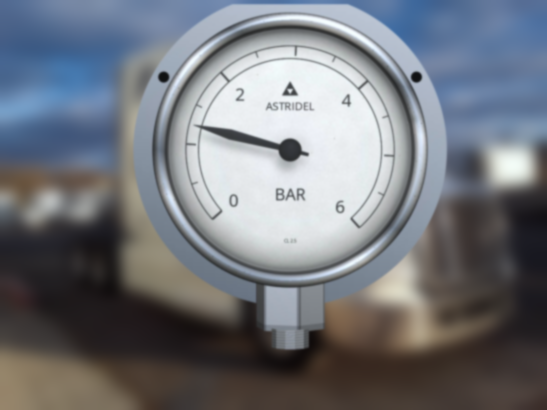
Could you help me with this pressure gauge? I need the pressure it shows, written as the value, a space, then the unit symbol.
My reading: 1.25 bar
